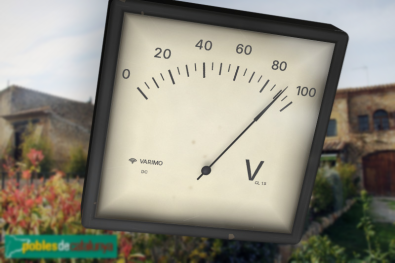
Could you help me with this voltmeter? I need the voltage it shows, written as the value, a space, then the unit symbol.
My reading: 90 V
